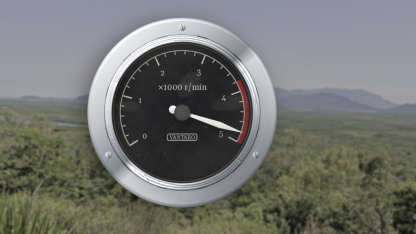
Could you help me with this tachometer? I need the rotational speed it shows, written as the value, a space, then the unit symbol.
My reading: 4800 rpm
